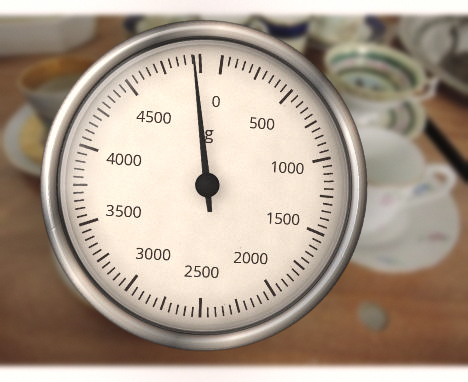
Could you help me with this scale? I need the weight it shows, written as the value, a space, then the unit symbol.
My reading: 4950 g
